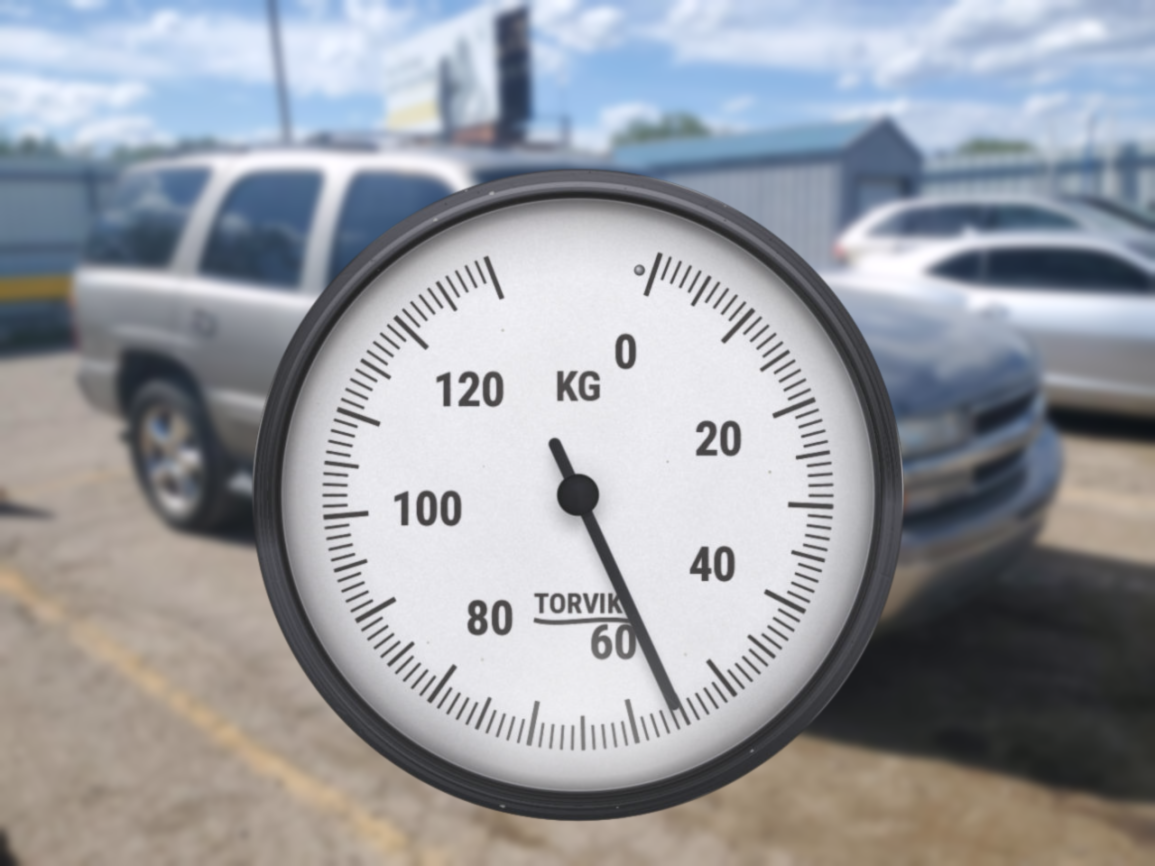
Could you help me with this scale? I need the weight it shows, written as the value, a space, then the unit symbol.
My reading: 55.5 kg
